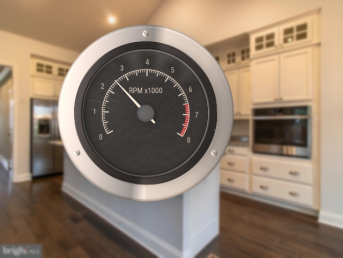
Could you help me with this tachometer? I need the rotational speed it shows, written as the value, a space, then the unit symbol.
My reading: 2500 rpm
